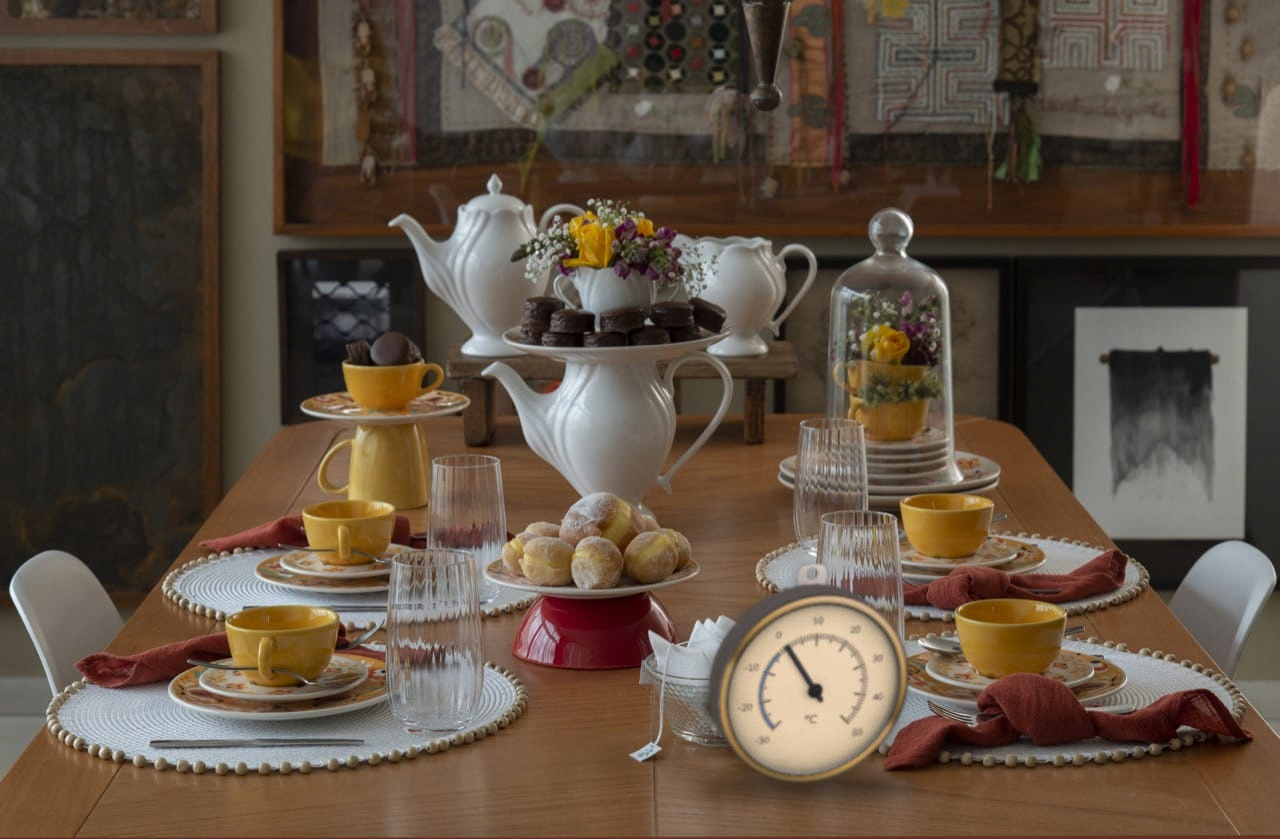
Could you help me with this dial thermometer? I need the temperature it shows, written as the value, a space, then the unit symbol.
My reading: 0 °C
